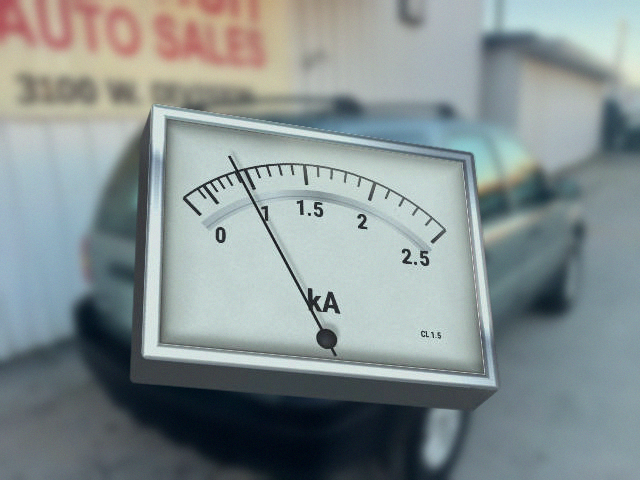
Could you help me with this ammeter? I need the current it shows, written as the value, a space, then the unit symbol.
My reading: 0.9 kA
